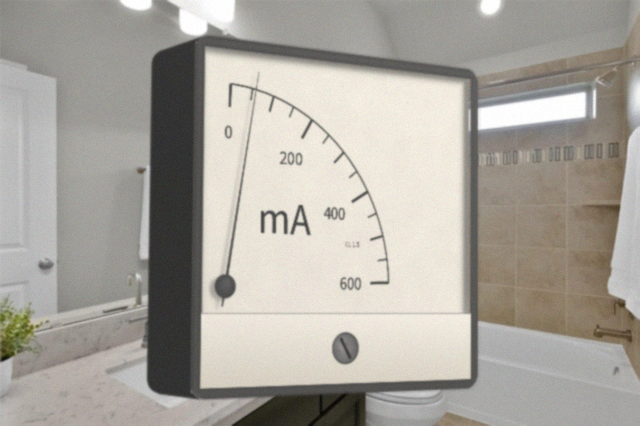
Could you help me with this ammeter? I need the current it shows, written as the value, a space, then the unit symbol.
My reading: 50 mA
